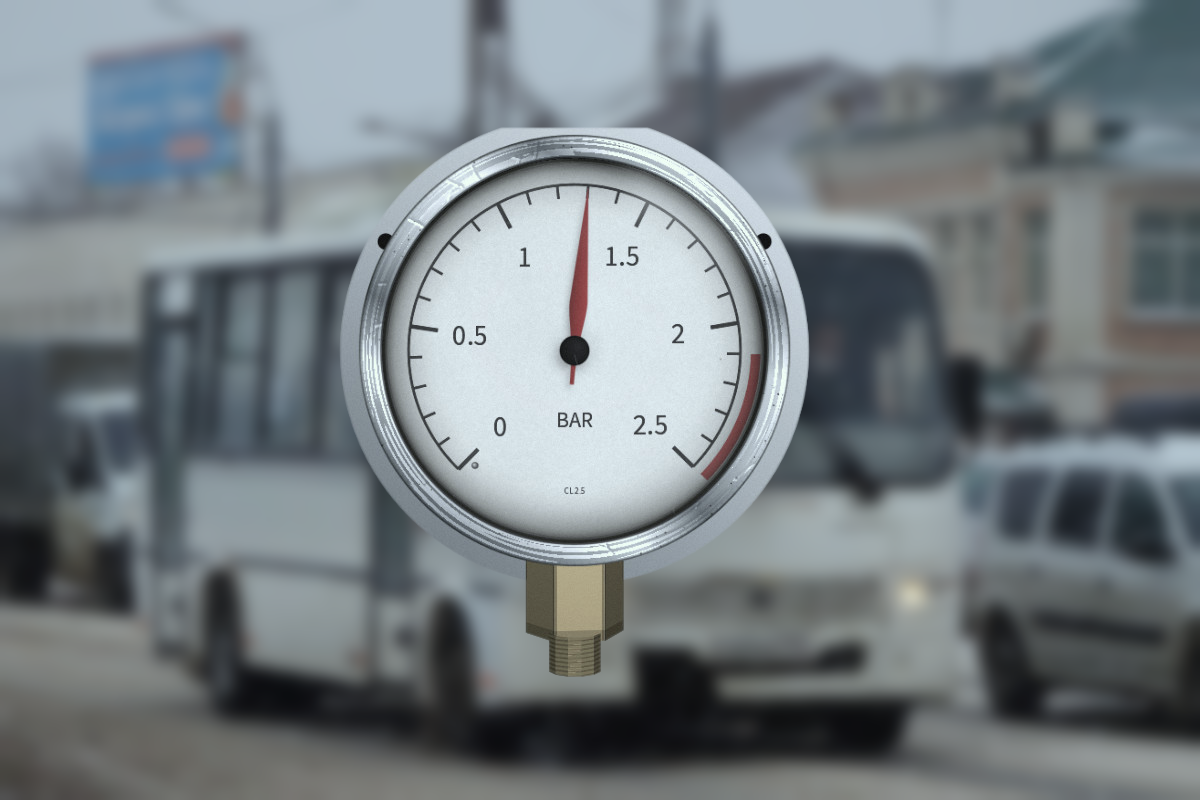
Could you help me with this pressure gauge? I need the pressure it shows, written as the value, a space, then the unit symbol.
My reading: 1.3 bar
